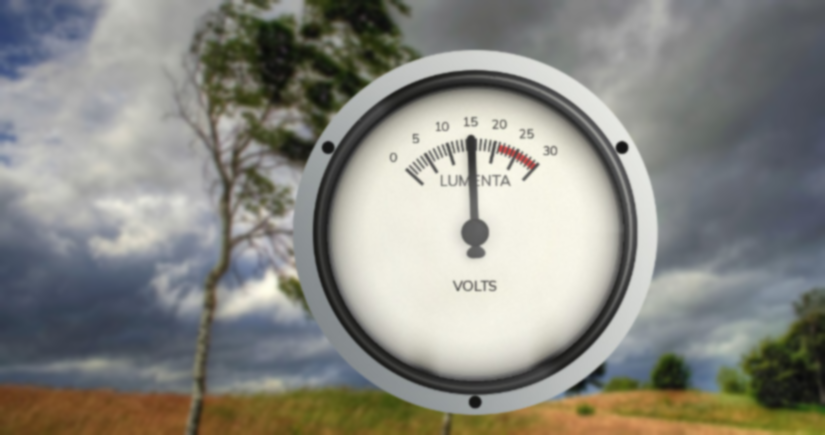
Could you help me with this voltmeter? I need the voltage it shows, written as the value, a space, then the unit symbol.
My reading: 15 V
